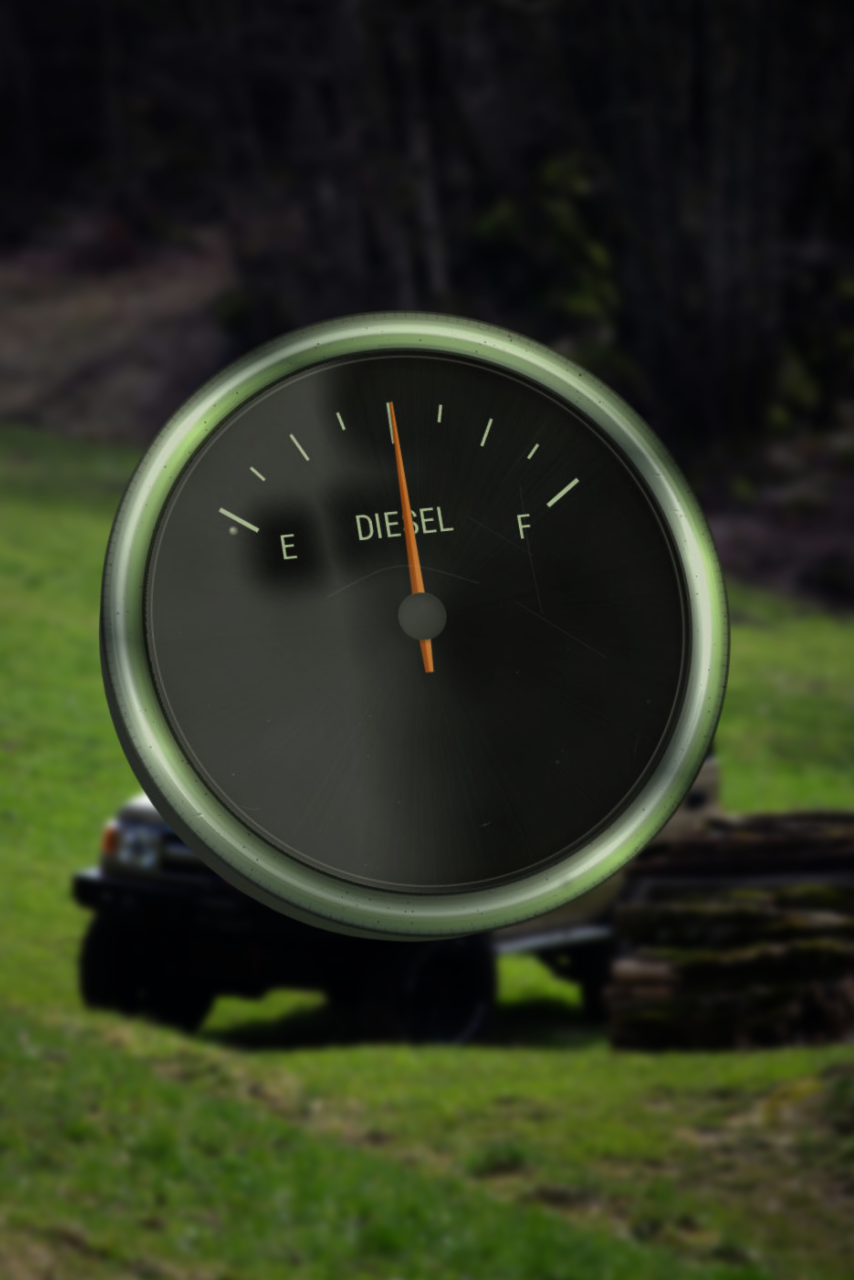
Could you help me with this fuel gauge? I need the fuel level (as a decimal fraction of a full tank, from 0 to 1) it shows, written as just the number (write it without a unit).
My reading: 0.5
